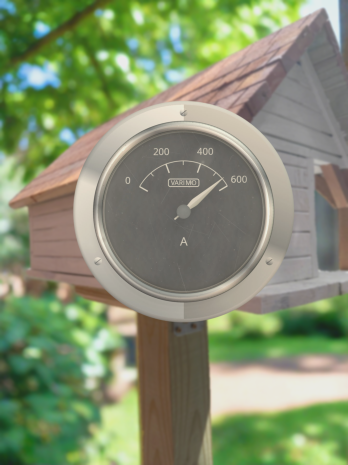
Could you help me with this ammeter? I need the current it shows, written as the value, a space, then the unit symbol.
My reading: 550 A
